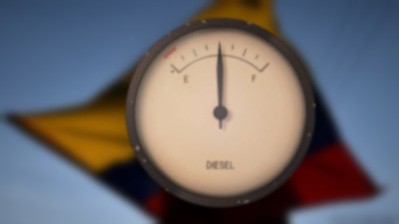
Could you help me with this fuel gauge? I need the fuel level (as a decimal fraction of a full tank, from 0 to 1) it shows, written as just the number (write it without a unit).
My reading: 0.5
